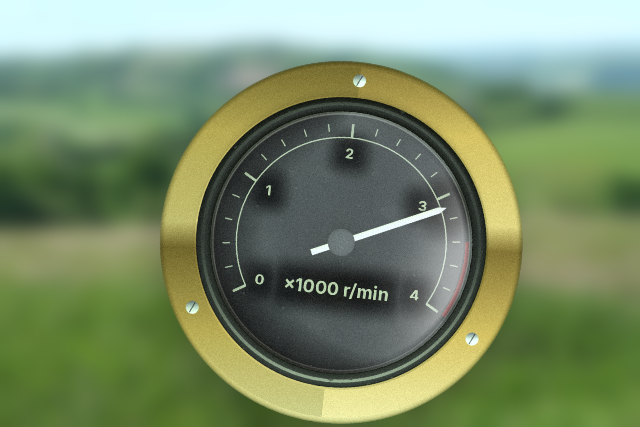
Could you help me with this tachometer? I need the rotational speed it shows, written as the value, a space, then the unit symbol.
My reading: 3100 rpm
